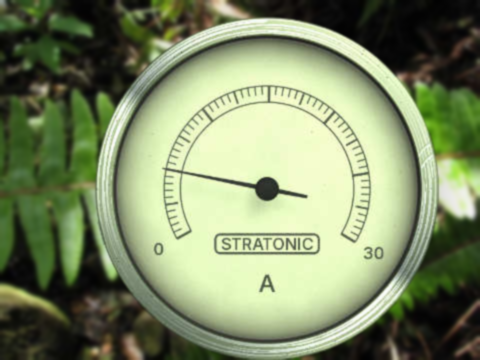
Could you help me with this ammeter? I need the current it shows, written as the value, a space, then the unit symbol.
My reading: 5 A
